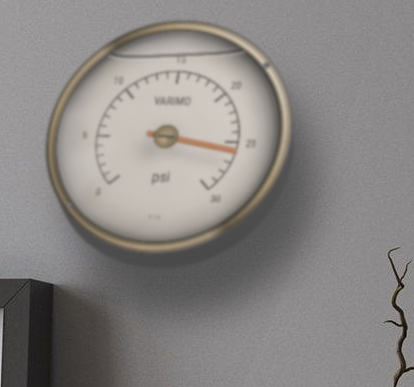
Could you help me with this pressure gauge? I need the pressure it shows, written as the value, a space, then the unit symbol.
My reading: 26 psi
